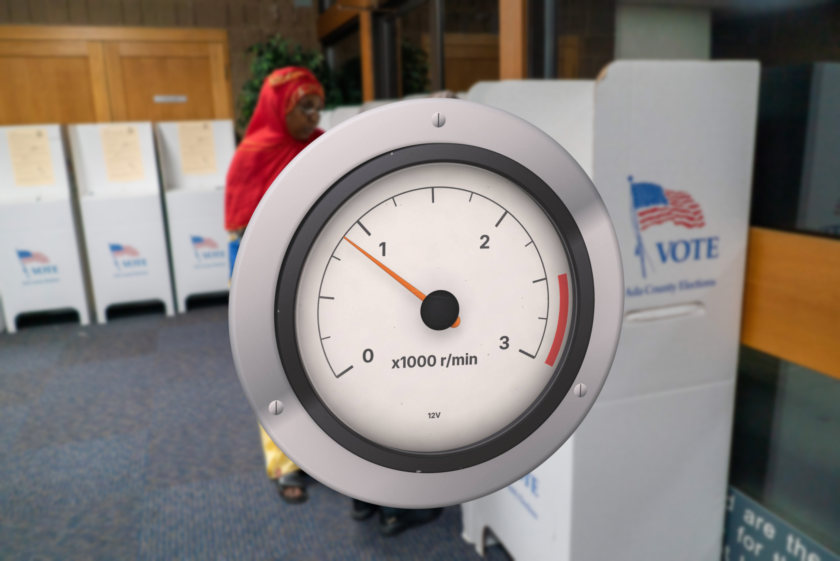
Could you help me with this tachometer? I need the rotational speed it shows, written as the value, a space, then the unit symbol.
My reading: 875 rpm
